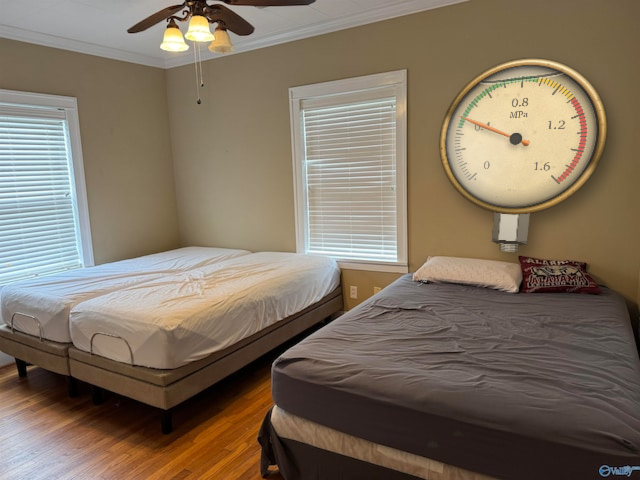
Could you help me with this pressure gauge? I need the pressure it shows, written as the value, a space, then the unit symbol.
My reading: 0.4 MPa
